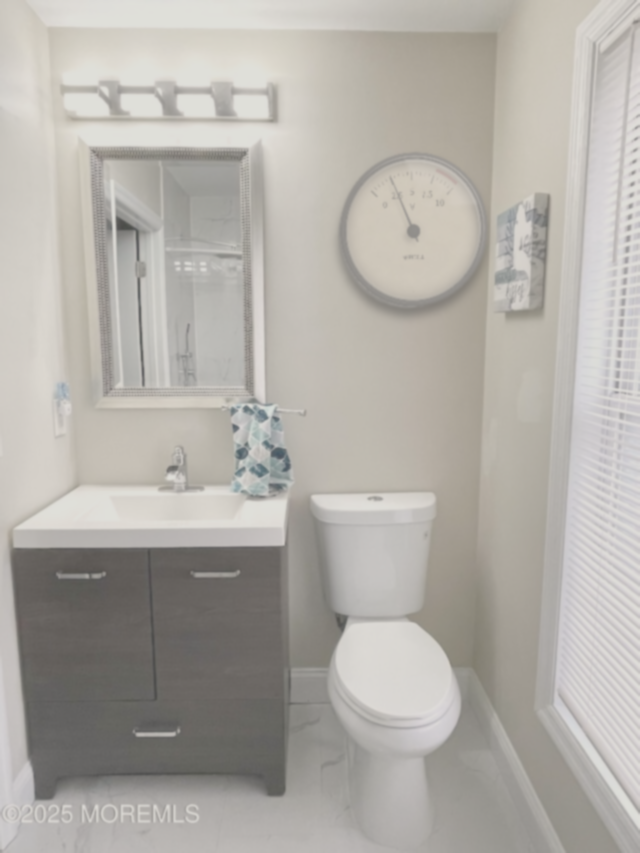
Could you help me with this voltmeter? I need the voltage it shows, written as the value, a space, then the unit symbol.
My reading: 2.5 V
